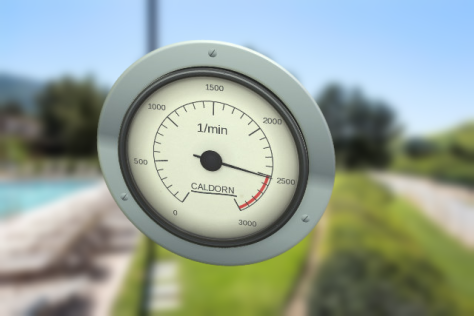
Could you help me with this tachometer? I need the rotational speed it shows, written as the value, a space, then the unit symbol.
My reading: 2500 rpm
